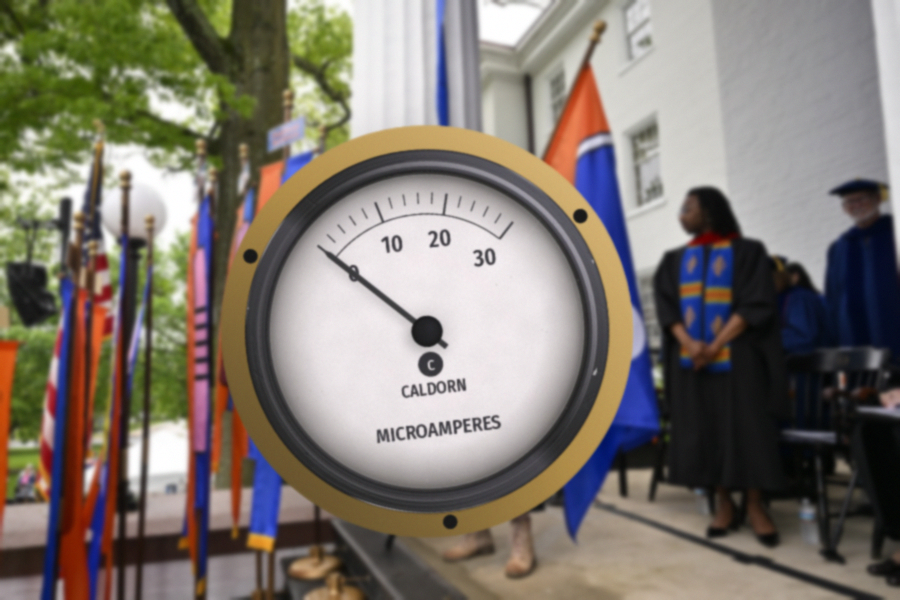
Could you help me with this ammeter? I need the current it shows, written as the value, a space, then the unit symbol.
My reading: 0 µA
